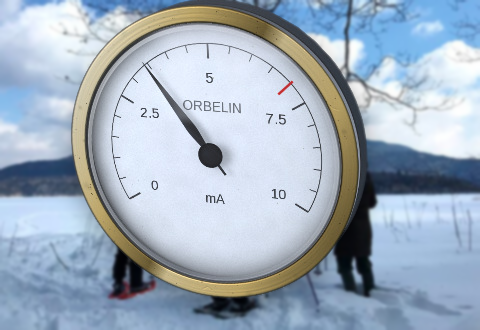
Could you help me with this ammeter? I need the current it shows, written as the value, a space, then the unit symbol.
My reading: 3.5 mA
